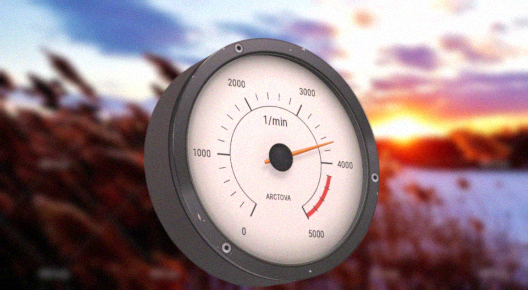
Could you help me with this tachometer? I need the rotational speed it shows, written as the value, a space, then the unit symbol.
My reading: 3700 rpm
